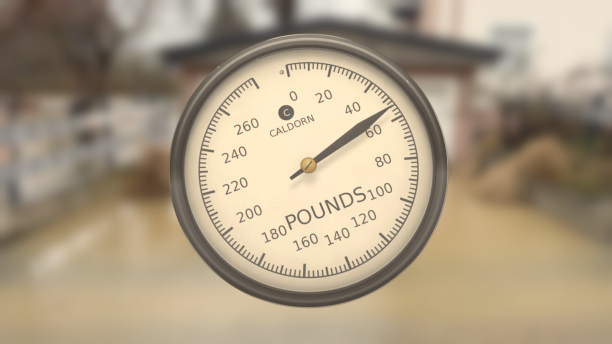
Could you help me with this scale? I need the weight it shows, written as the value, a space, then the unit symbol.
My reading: 54 lb
